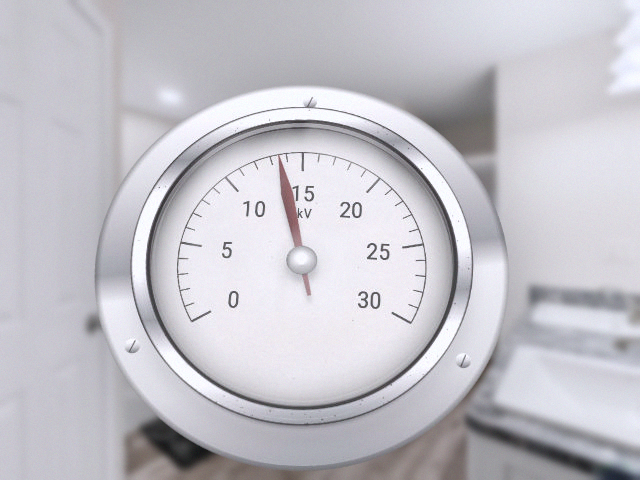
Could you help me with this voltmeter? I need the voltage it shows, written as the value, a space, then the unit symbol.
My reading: 13.5 kV
